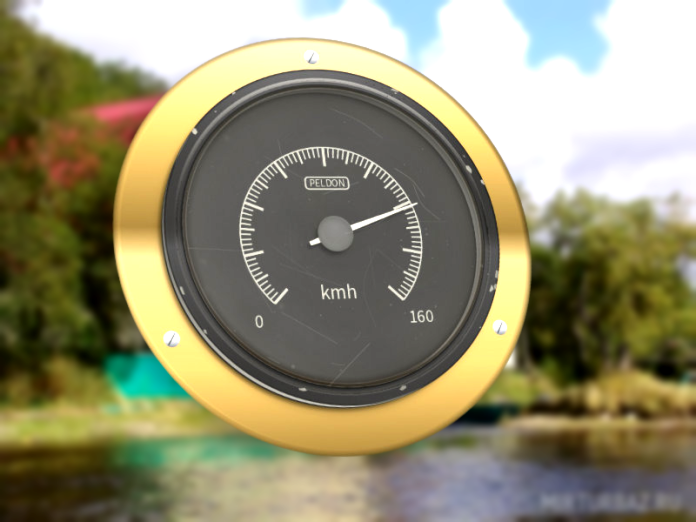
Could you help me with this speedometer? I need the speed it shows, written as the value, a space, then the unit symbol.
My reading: 122 km/h
